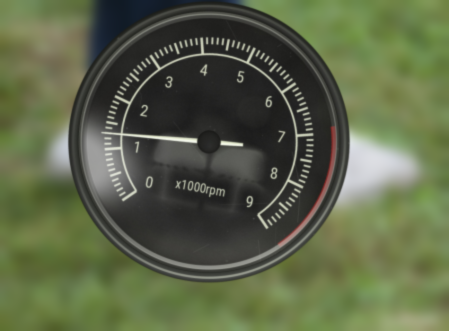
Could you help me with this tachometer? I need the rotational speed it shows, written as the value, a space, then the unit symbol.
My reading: 1300 rpm
